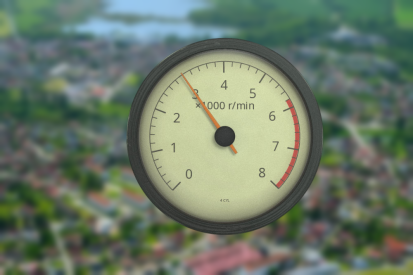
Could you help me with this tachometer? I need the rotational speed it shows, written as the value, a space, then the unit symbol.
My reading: 3000 rpm
